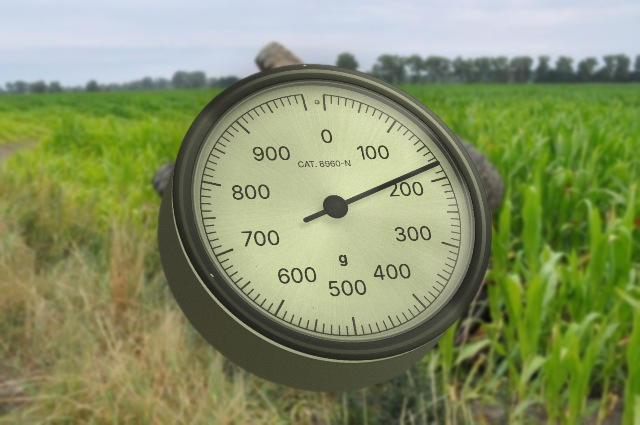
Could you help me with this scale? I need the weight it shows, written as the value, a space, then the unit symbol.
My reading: 180 g
